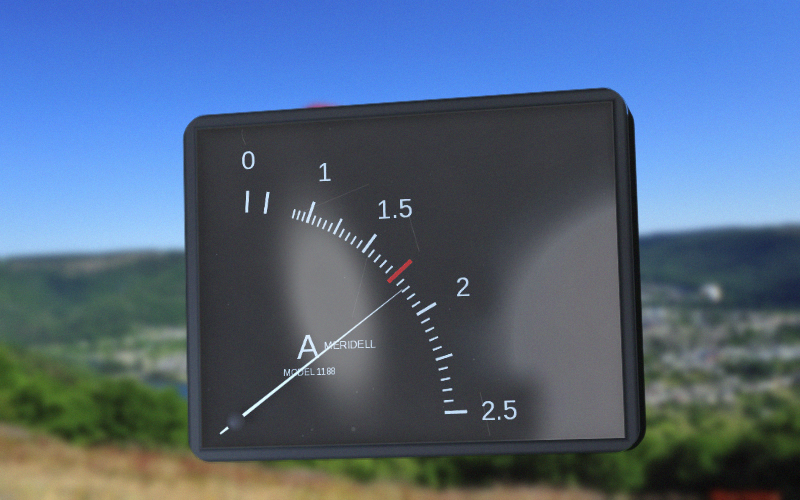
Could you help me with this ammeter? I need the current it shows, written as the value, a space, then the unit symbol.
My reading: 1.85 A
